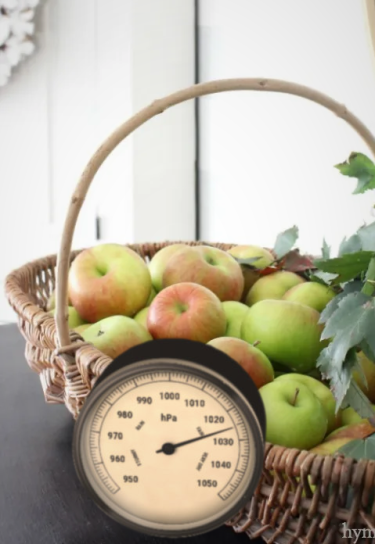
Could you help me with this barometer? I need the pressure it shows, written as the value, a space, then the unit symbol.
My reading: 1025 hPa
